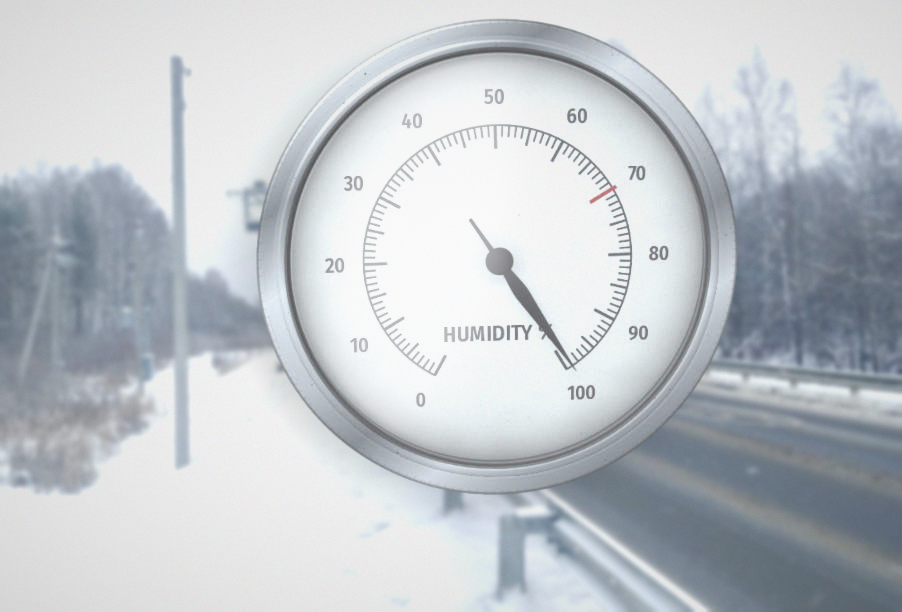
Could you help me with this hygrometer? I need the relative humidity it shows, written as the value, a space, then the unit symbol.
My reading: 99 %
